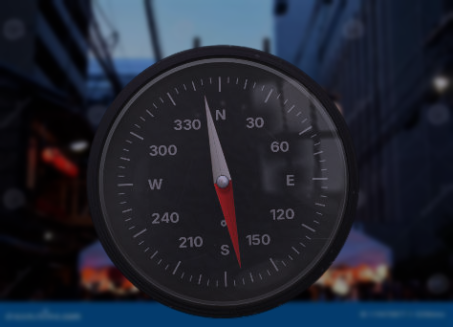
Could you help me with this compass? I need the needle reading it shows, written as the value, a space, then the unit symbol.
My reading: 170 °
